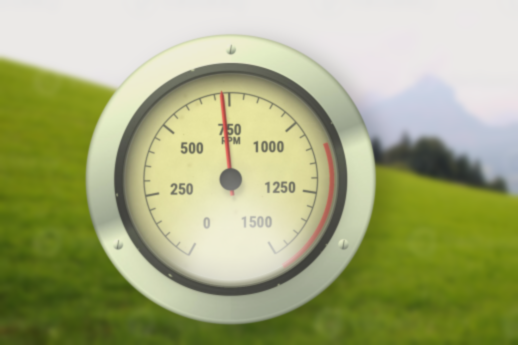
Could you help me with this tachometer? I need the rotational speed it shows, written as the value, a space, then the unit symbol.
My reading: 725 rpm
